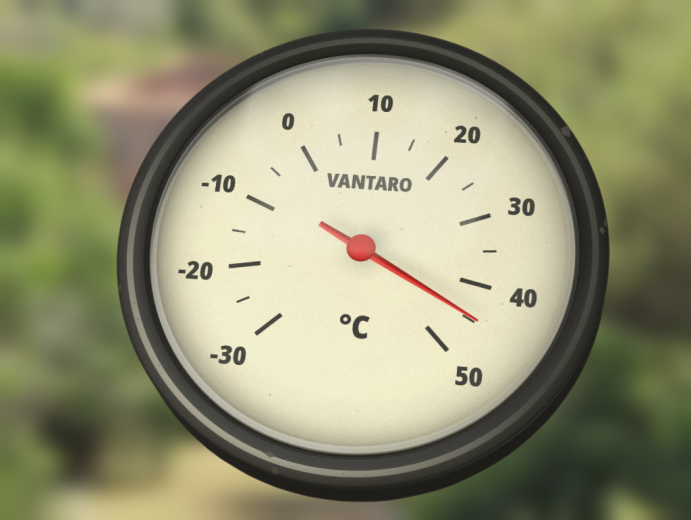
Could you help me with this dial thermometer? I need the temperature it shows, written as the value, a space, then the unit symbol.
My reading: 45 °C
